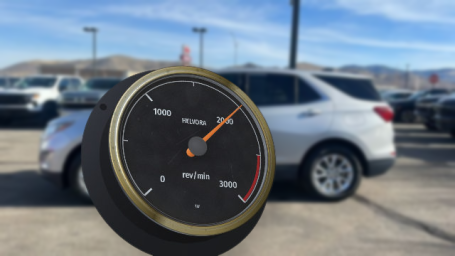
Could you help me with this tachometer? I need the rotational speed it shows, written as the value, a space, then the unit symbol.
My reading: 2000 rpm
